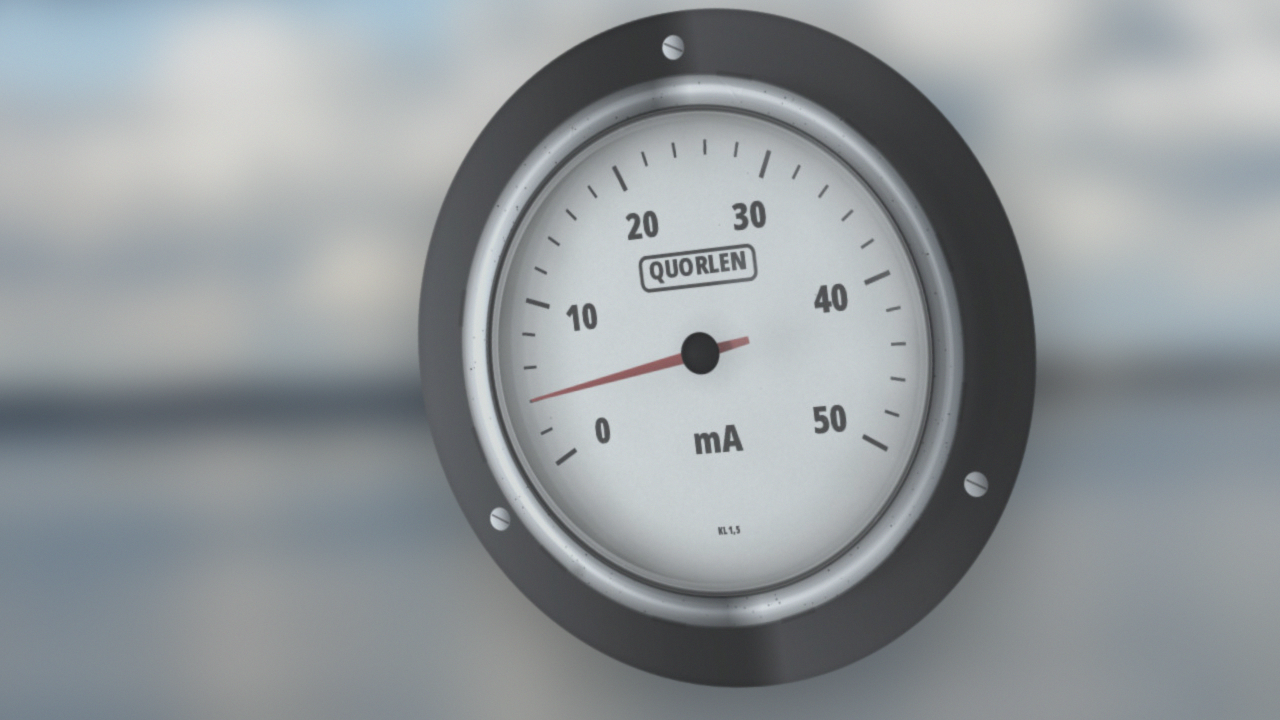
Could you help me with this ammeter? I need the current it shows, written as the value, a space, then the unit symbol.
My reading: 4 mA
